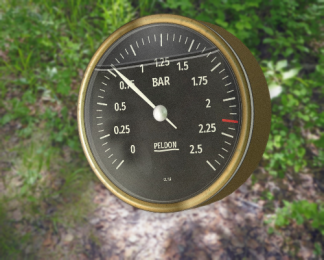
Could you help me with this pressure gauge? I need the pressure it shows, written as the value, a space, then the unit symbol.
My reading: 0.8 bar
